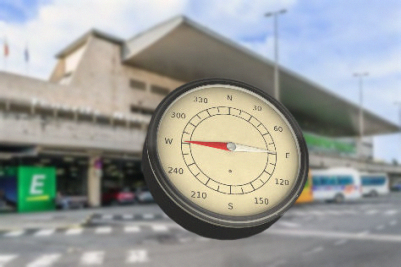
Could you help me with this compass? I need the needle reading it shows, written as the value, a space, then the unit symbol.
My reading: 270 °
